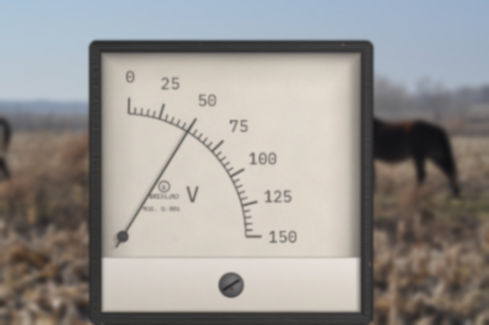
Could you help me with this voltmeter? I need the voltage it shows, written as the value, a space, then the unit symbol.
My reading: 50 V
